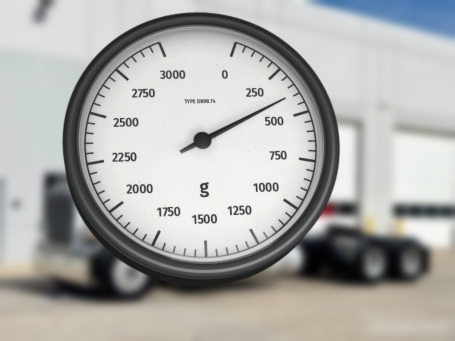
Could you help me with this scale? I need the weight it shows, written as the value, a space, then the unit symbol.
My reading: 400 g
